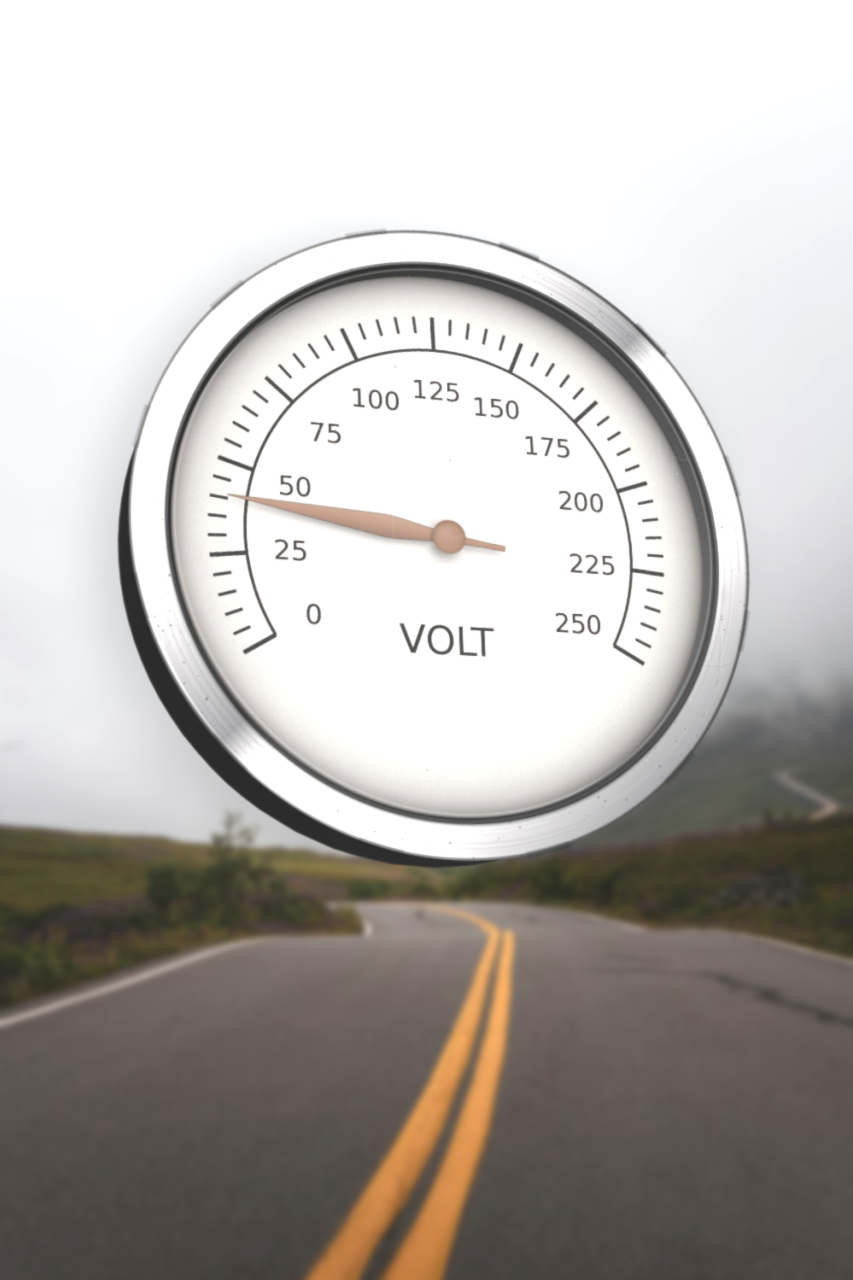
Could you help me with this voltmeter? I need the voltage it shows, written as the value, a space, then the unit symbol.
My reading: 40 V
